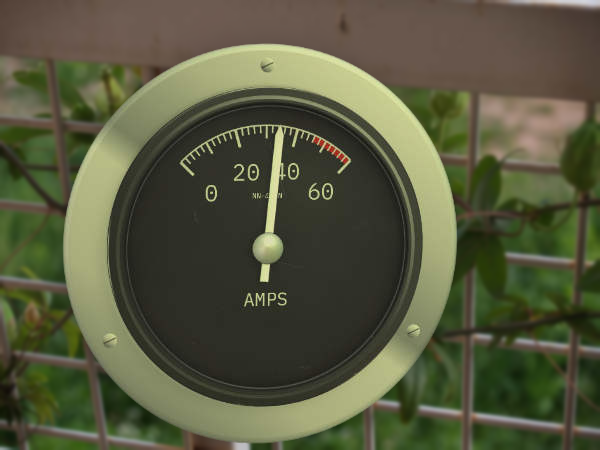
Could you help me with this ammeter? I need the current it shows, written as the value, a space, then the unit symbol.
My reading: 34 A
